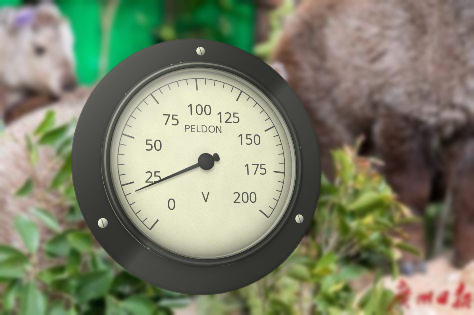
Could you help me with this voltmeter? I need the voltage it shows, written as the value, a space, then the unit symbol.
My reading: 20 V
